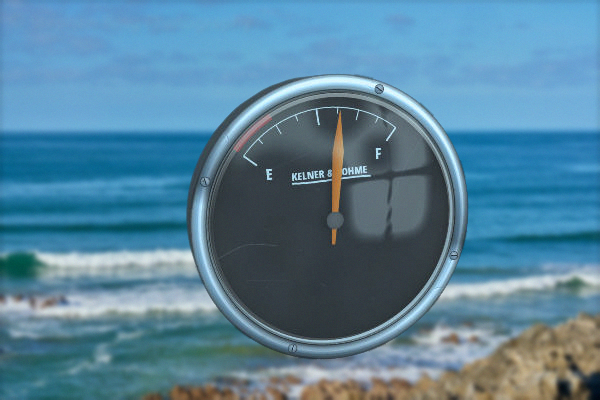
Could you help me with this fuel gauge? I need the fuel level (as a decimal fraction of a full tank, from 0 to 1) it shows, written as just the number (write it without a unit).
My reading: 0.625
